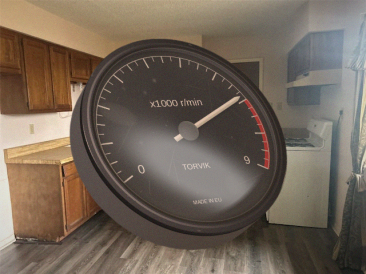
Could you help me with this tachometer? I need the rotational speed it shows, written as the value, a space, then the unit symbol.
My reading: 6875 rpm
